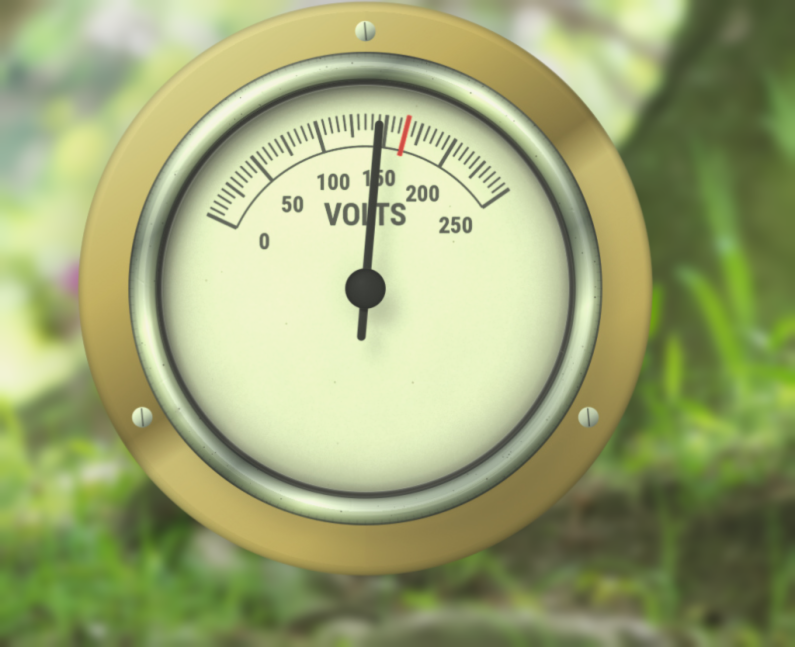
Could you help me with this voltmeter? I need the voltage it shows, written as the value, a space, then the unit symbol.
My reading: 145 V
